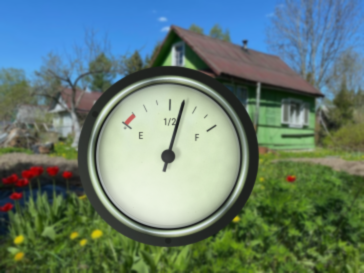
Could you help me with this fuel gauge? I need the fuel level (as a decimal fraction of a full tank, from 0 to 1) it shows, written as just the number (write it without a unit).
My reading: 0.625
